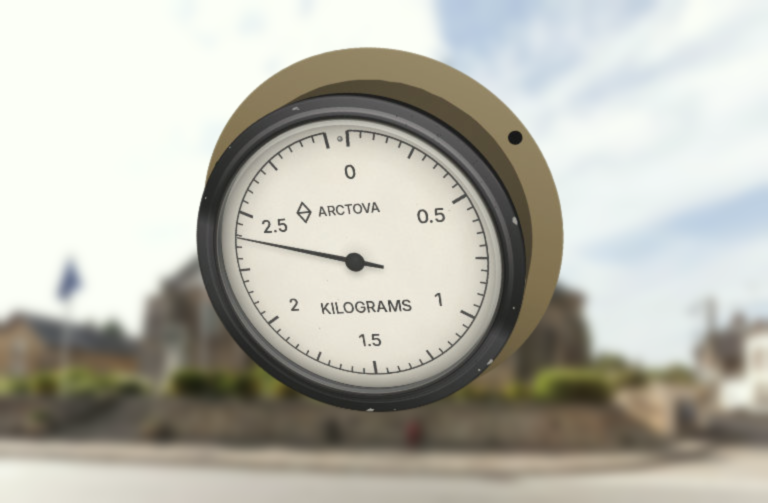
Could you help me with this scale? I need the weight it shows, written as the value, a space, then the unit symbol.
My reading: 2.4 kg
